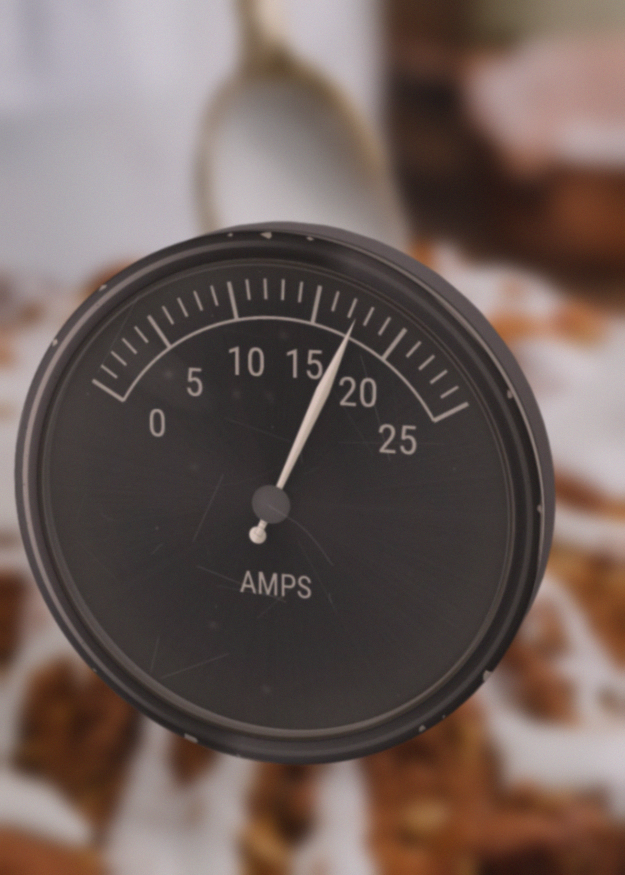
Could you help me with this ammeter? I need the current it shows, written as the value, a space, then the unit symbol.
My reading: 17.5 A
